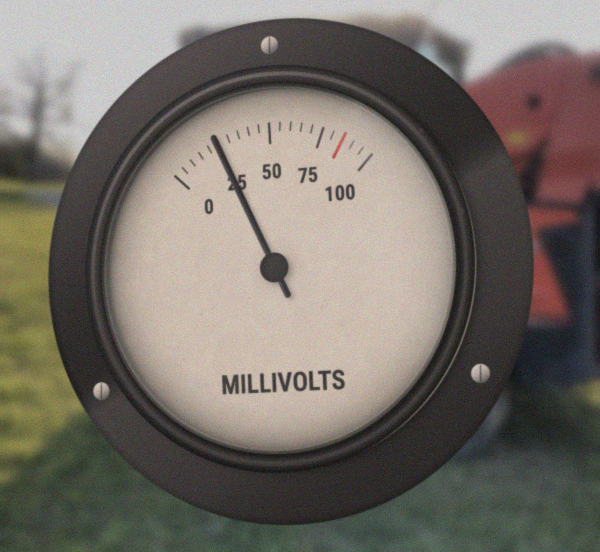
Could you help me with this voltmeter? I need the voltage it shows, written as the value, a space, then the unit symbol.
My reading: 25 mV
